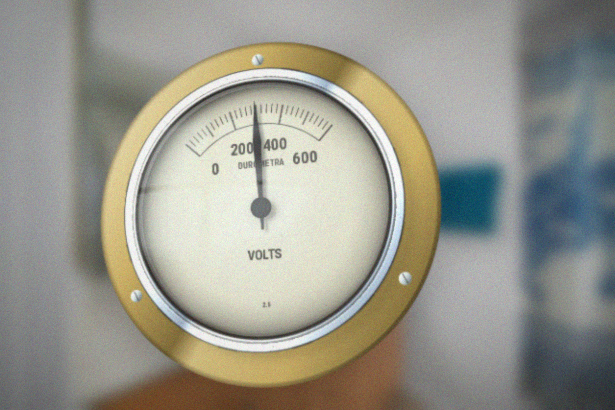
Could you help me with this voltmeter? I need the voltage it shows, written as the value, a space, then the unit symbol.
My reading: 300 V
